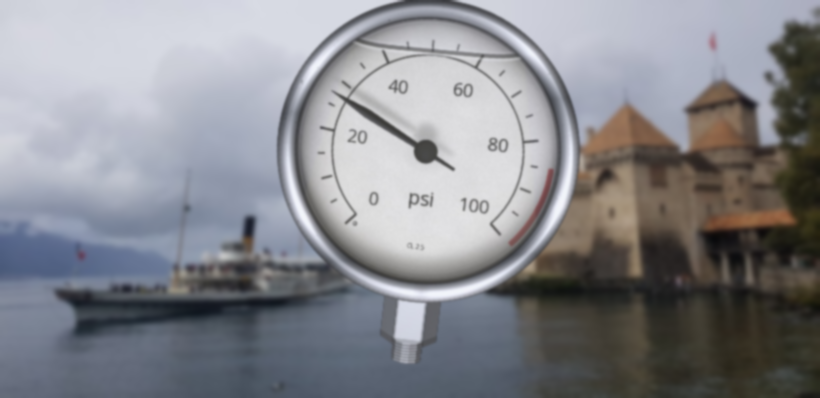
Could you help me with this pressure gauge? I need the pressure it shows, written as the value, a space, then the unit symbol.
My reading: 27.5 psi
